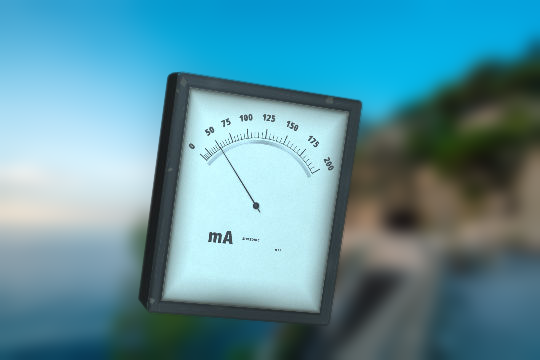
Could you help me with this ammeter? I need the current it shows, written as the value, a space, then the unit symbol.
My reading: 50 mA
